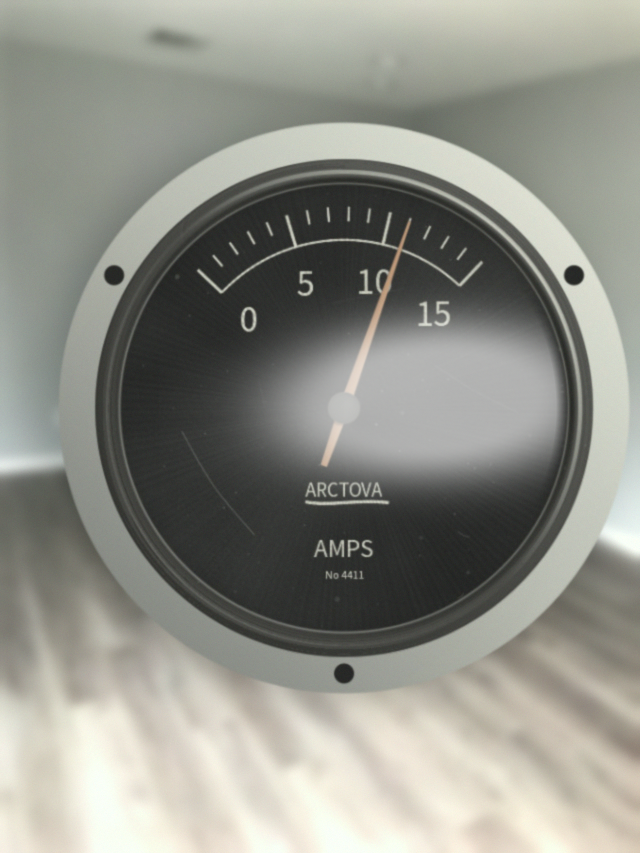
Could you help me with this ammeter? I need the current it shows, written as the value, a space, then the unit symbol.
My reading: 11 A
